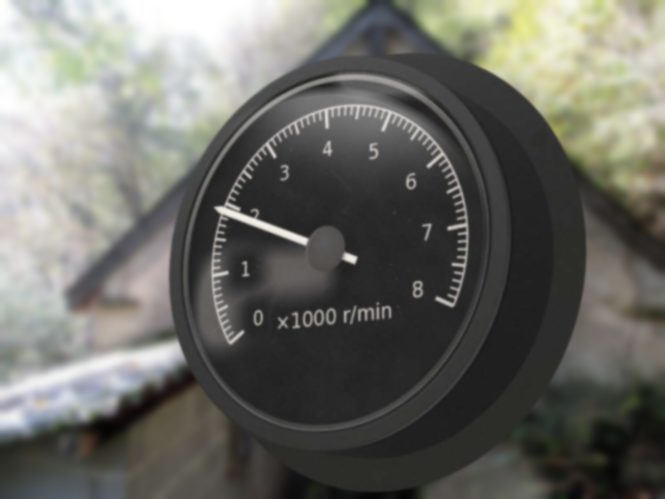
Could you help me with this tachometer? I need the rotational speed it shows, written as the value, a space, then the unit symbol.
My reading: 1900 rpm
